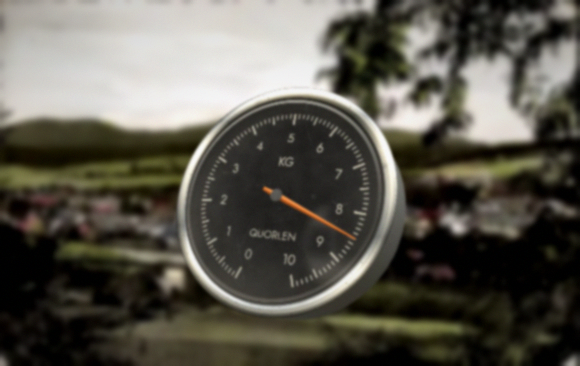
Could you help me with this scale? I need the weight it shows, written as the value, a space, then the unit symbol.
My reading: 8.5 kg
